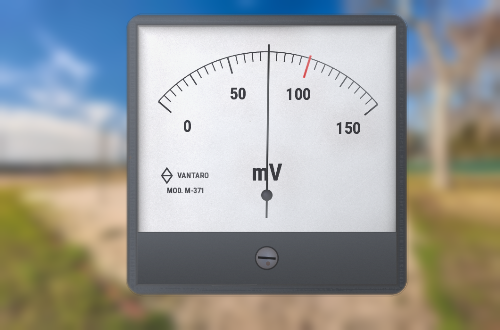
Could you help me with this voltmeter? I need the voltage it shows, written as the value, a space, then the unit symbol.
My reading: 75 mV
